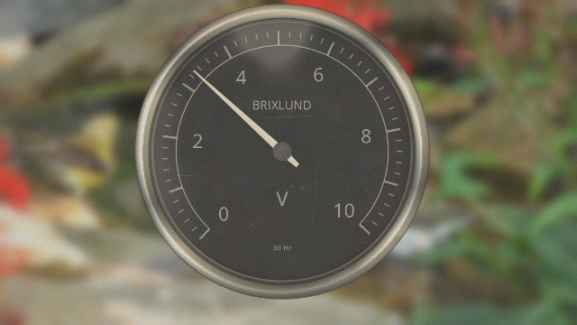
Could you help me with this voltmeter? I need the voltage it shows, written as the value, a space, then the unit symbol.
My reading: 3.3 V
